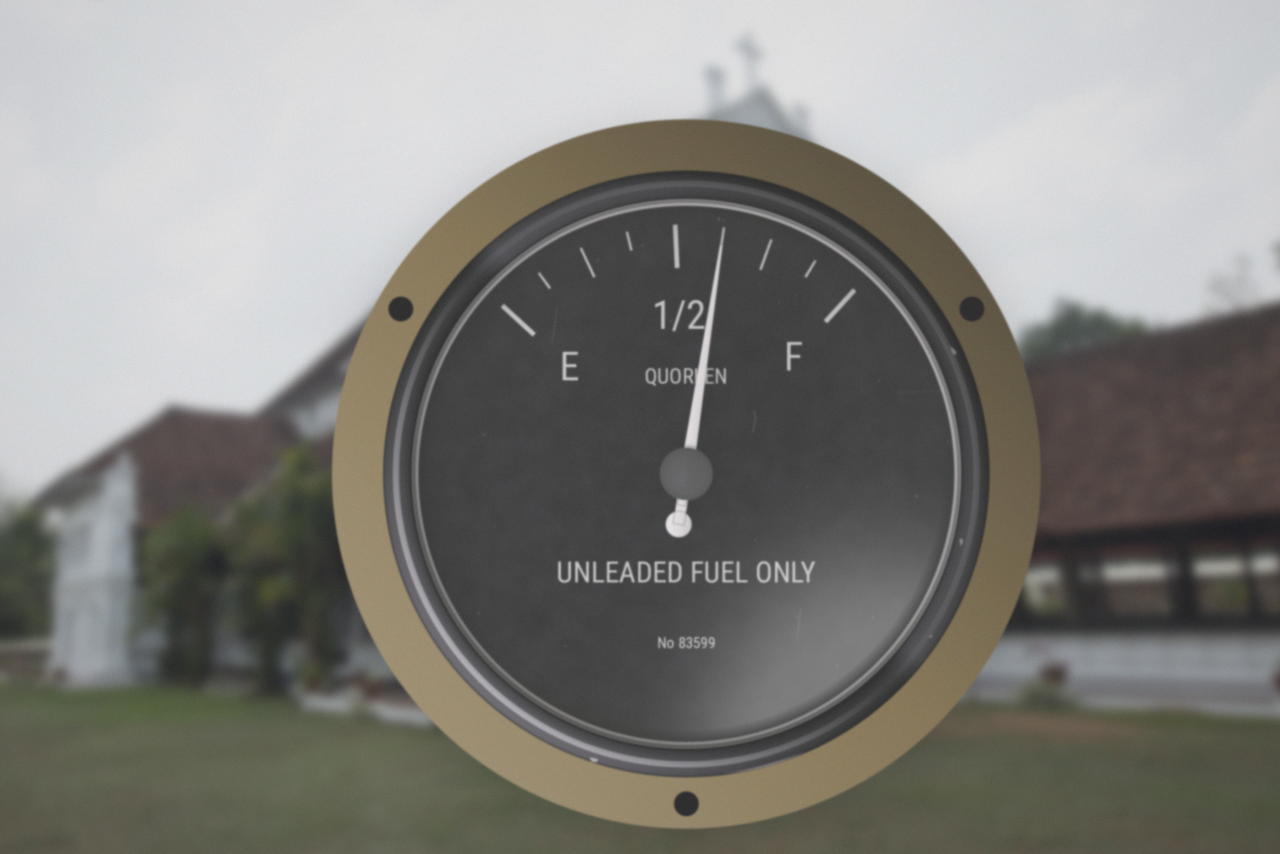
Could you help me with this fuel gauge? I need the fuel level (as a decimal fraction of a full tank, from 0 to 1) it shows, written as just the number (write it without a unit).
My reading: 0.625
